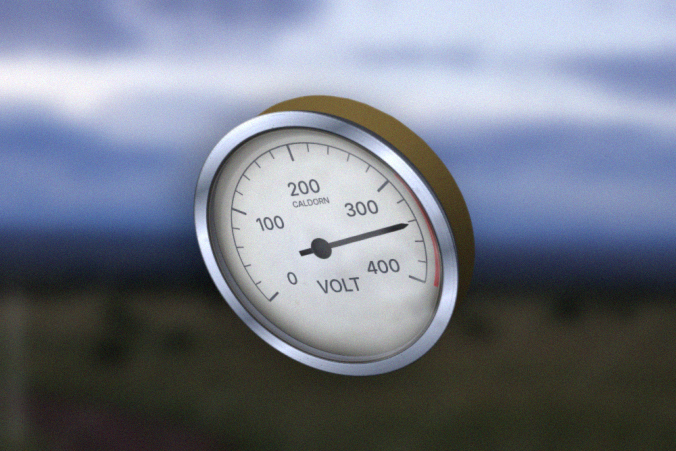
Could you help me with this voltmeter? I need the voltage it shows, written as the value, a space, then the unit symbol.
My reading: 340 V
